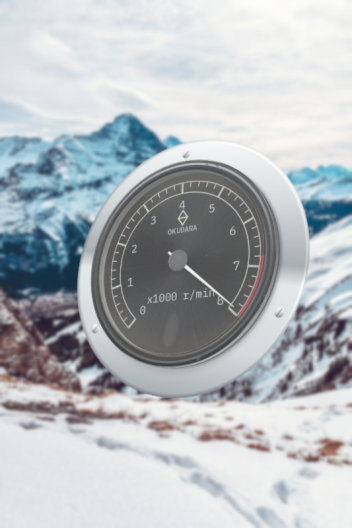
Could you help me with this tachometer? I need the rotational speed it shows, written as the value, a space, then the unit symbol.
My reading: 7900 rpm
